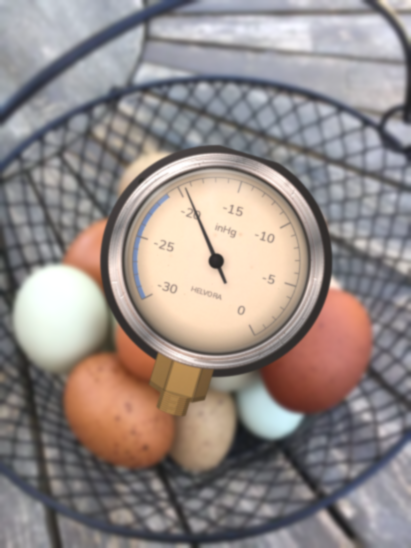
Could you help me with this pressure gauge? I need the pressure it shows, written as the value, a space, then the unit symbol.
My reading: -19.5 inHg
